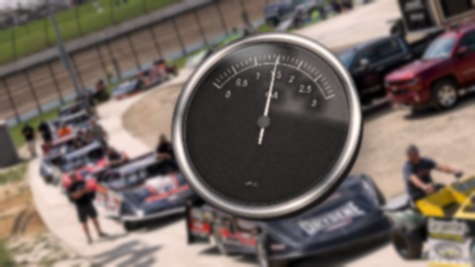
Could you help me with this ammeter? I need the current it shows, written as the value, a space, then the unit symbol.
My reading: 1.5 mA
